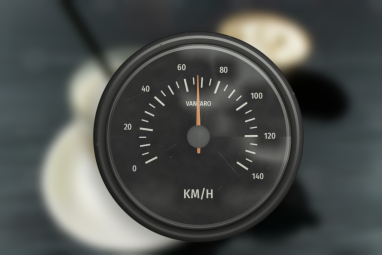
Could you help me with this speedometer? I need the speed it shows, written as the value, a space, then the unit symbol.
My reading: 67.5 km/h
